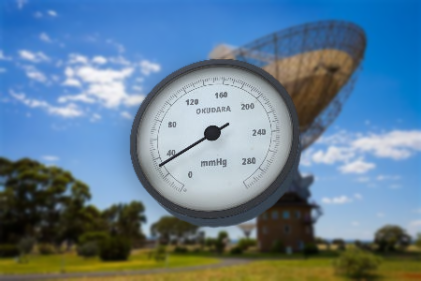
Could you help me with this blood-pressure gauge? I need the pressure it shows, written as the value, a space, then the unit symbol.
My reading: 30 mmHg
